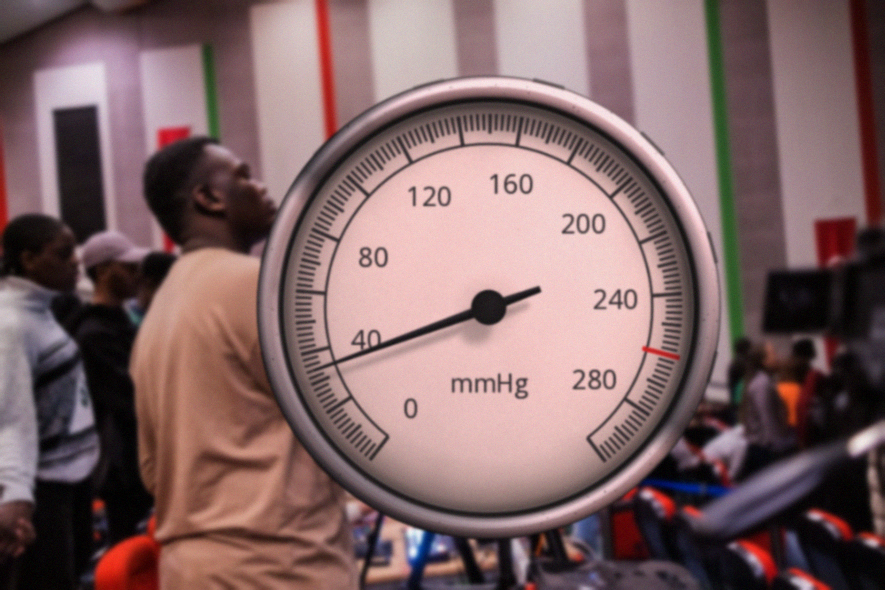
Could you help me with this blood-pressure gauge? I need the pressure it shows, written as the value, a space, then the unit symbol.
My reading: 34 mmHg
